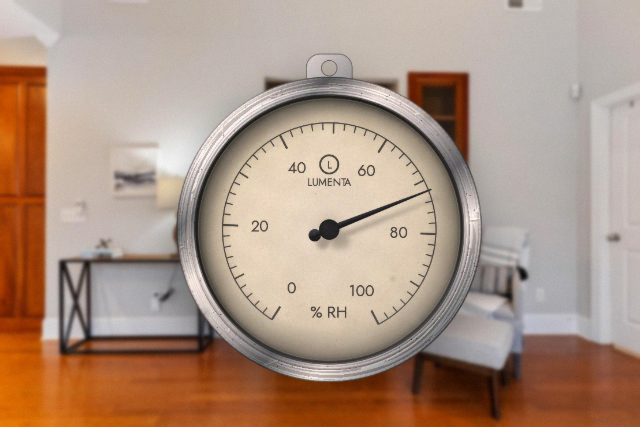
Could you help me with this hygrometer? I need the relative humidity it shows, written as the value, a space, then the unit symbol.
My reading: 72 %
